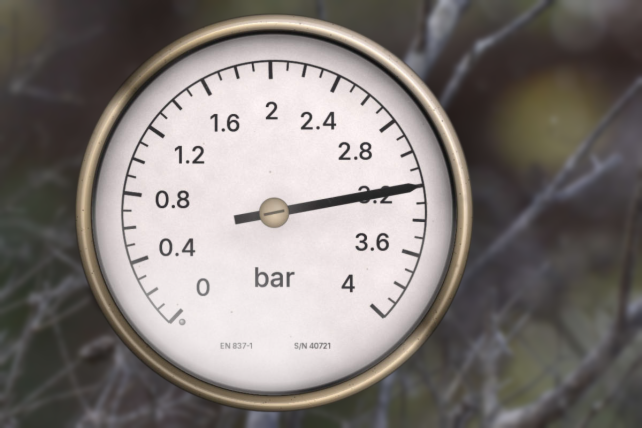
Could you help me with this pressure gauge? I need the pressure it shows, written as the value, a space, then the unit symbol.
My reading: 3.2 bar
